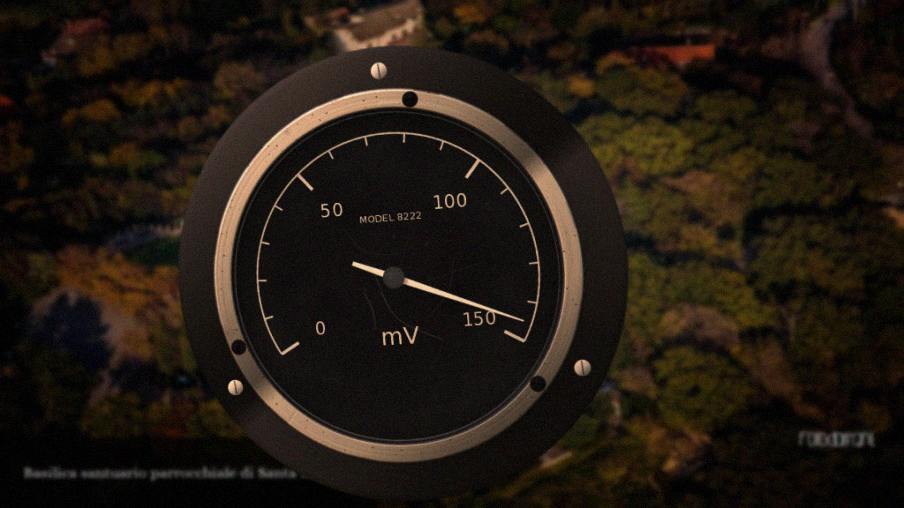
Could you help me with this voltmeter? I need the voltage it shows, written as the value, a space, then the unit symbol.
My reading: 145 mV
